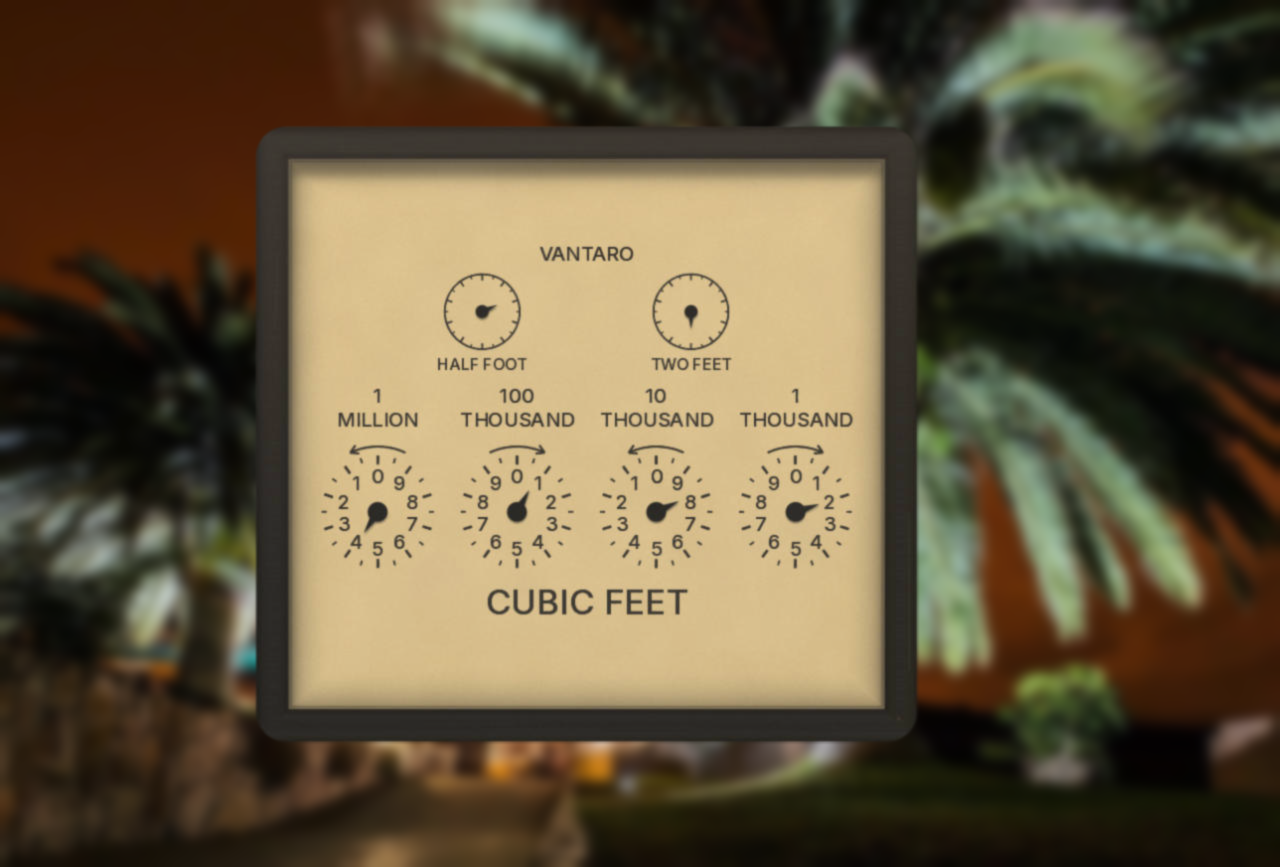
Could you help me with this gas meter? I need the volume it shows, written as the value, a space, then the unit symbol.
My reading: 408200 ft³
